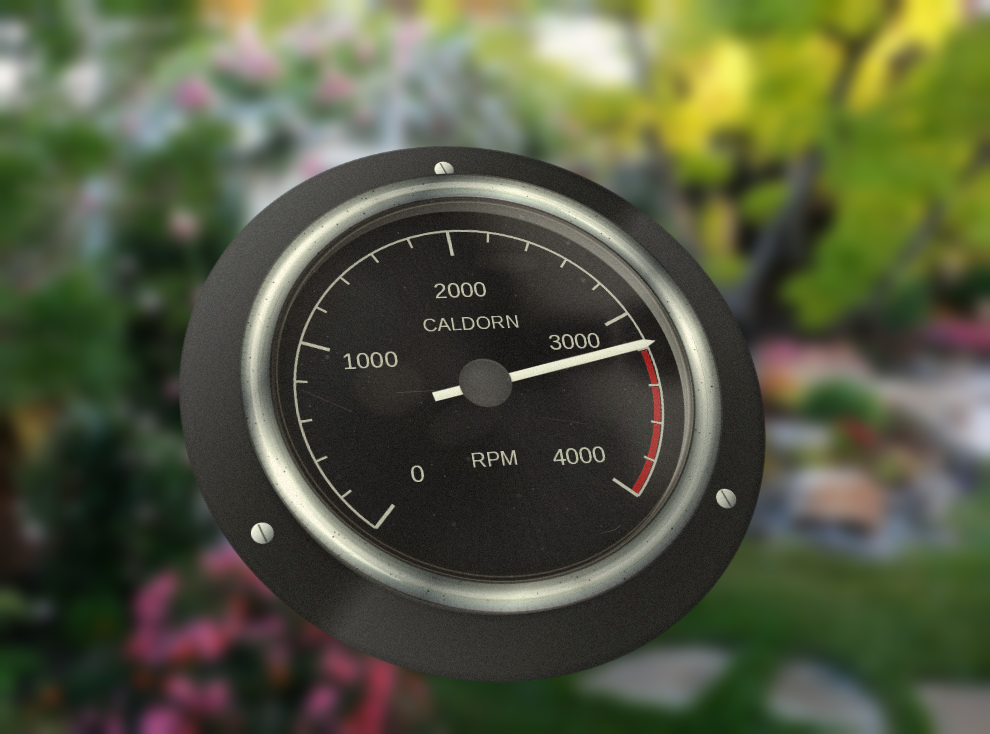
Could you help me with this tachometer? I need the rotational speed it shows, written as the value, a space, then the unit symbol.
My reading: 3200 rpm
